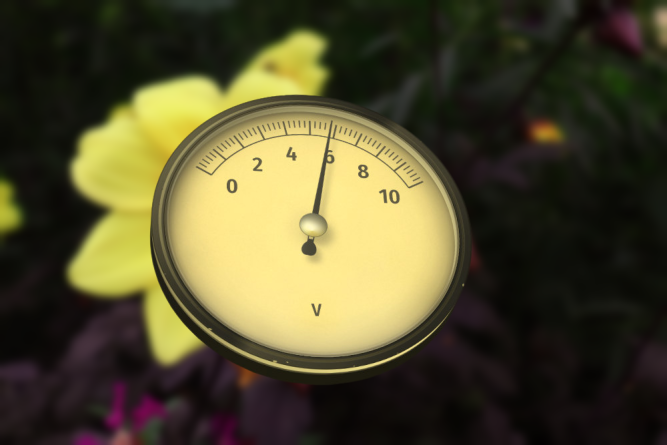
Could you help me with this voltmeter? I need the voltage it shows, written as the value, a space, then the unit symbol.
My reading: 5.8 V
